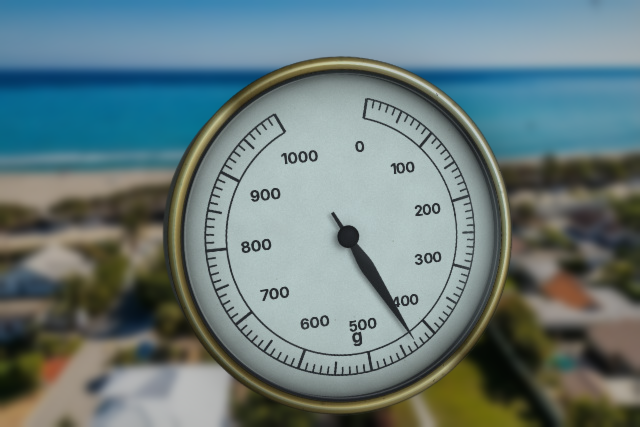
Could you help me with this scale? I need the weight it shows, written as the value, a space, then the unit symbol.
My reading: 430 g
